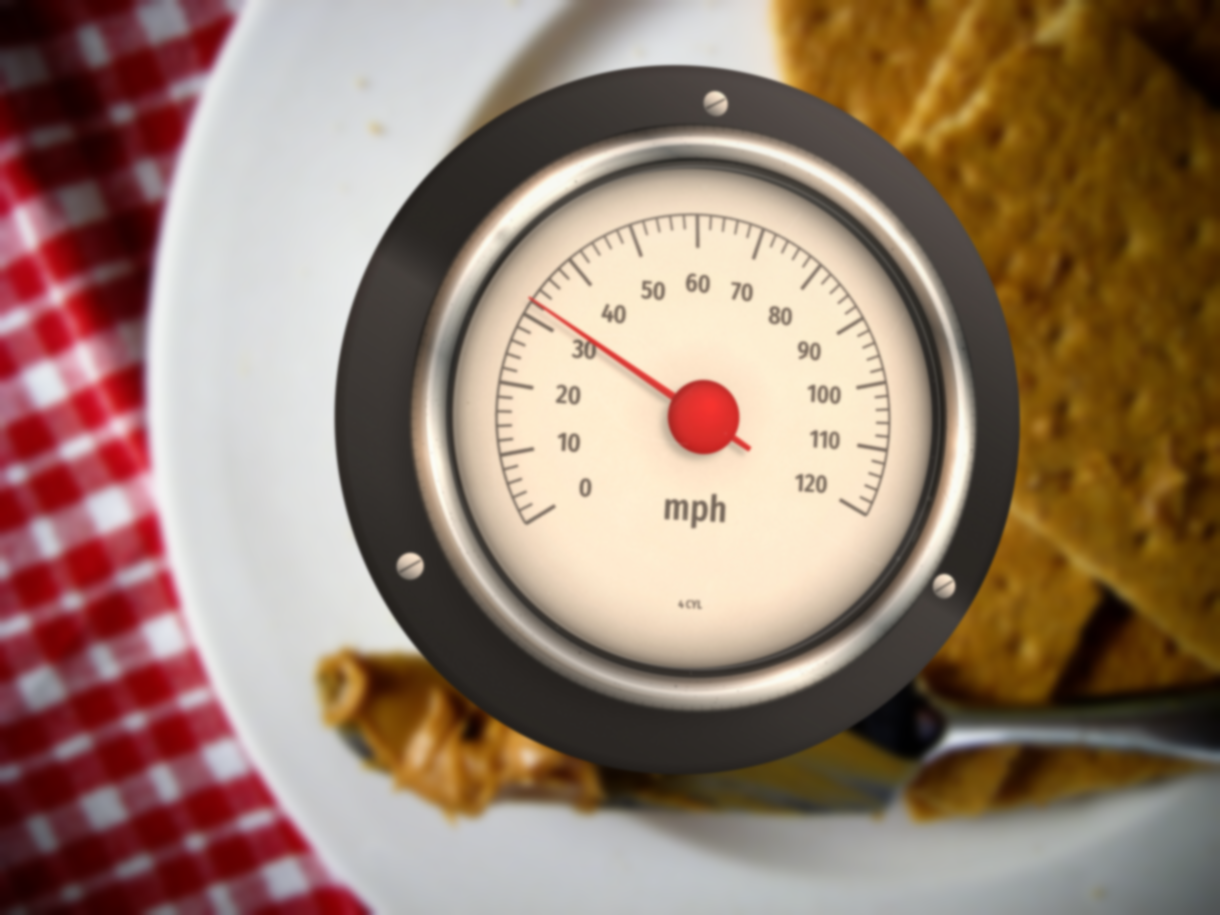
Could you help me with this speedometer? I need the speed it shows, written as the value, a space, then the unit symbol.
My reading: 32 mph
